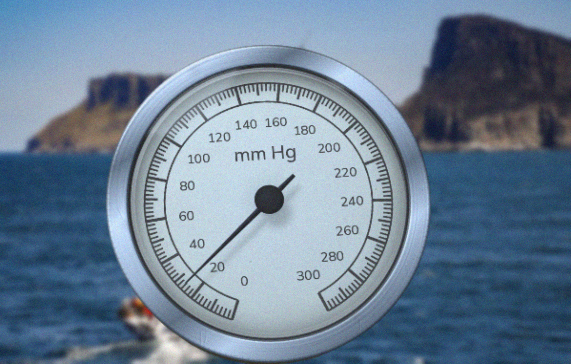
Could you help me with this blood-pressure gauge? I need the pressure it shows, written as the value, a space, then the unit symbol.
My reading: 26 mmHg
